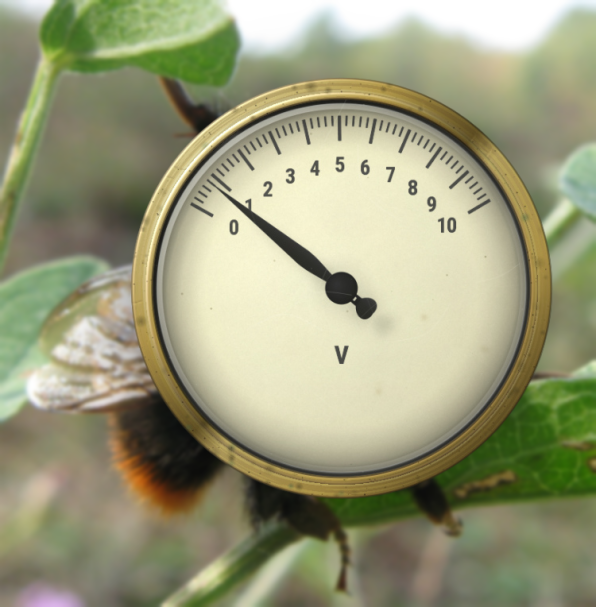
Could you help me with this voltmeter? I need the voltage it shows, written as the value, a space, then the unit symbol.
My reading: 0.8 V
